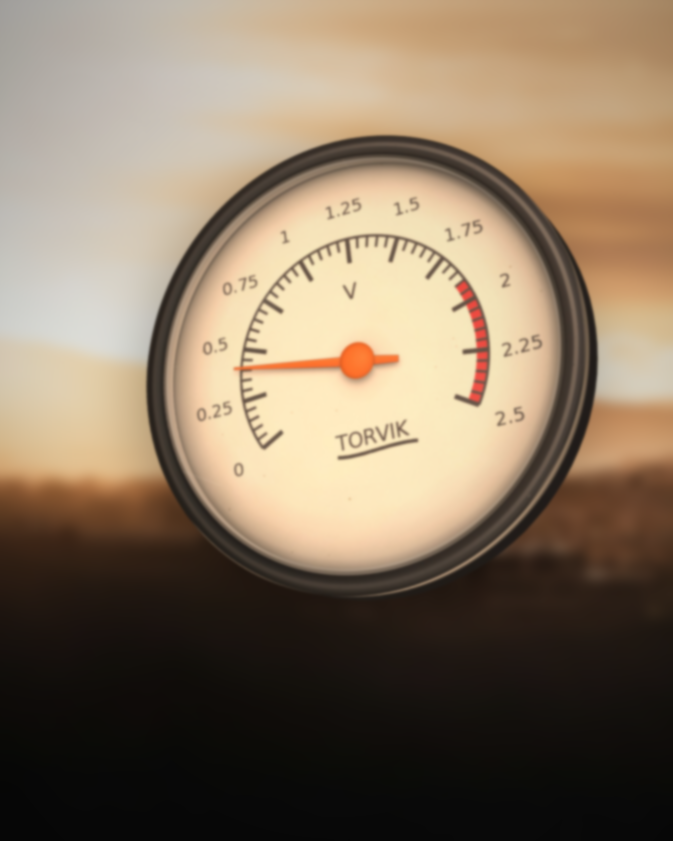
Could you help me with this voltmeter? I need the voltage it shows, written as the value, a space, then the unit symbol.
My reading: 0.4 V
